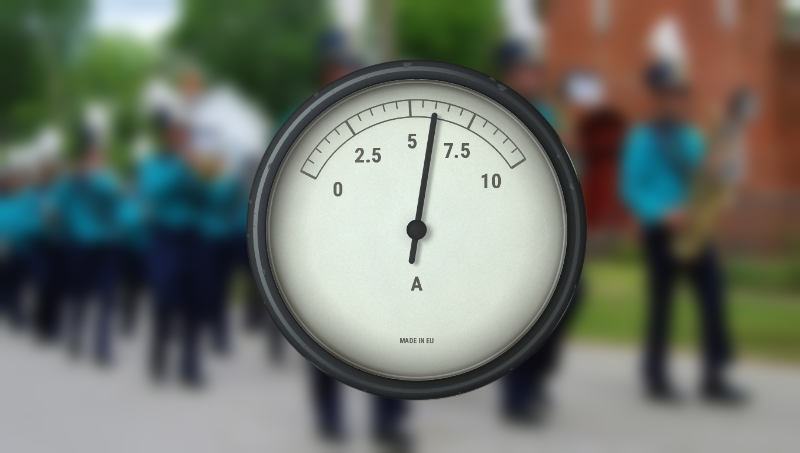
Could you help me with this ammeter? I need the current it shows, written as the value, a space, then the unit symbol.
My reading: 6 A
